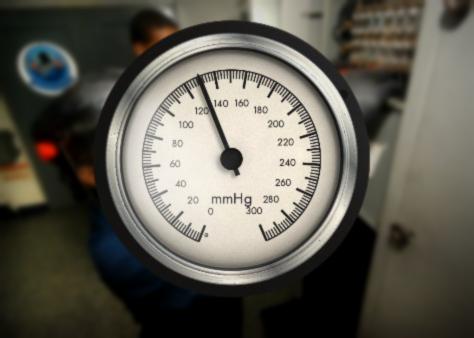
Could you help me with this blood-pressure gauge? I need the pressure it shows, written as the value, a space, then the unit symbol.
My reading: 130 mmHg
